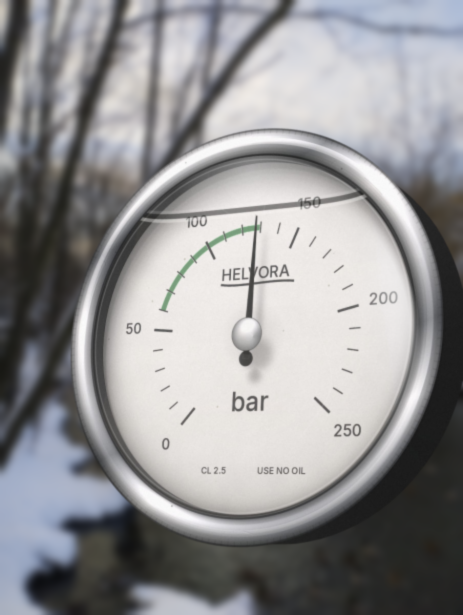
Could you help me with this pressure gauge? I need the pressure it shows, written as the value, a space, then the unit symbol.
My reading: 130 bar
